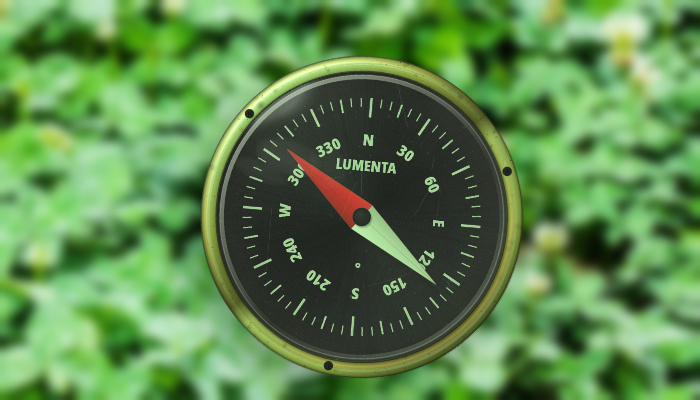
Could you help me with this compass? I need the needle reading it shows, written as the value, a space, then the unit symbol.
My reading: 307.5 °
